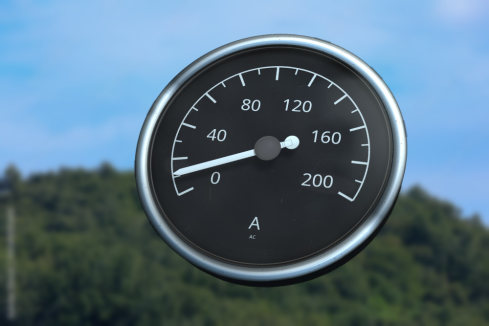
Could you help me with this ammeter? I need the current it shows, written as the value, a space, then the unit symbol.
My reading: 10 A
